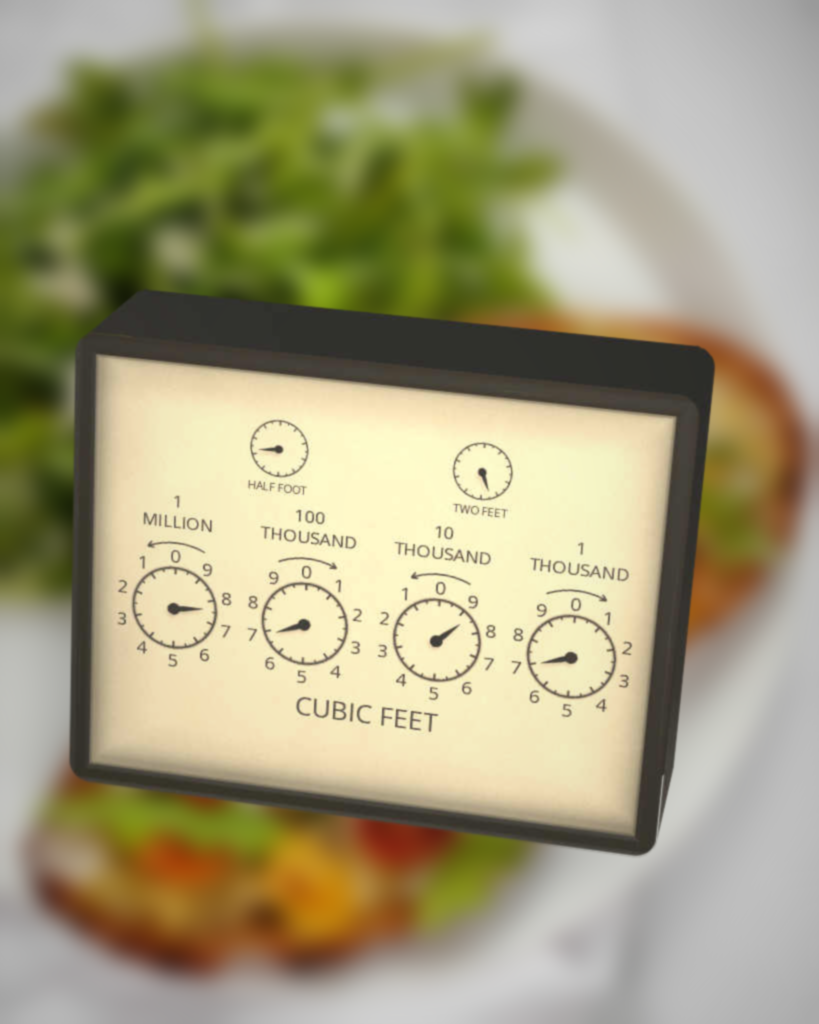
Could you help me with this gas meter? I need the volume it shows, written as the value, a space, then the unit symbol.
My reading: 768700 ft³
